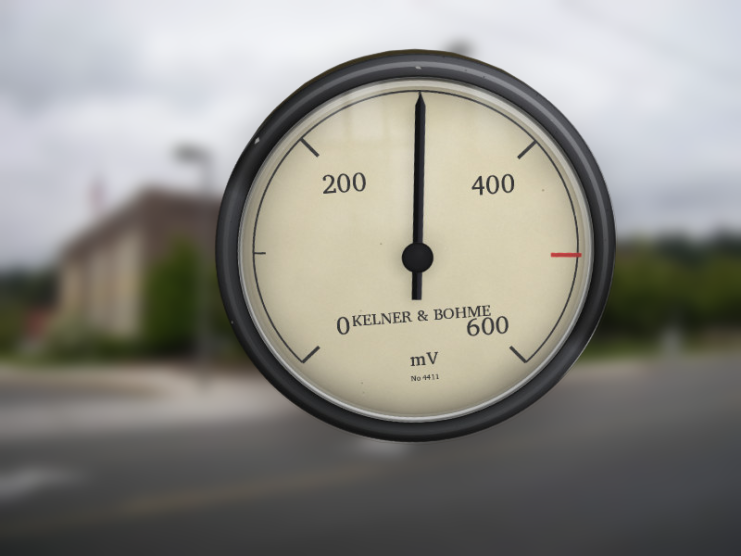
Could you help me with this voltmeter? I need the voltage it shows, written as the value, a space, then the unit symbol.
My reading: 300 mV
